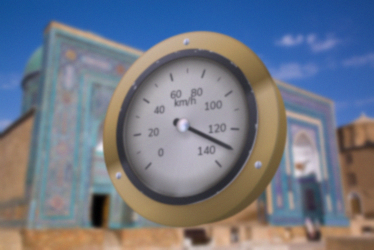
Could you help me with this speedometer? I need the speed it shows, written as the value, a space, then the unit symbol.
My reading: 130 km/h
